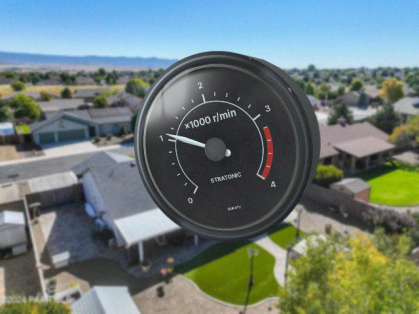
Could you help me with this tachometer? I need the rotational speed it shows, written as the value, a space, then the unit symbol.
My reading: 1100 rpm
